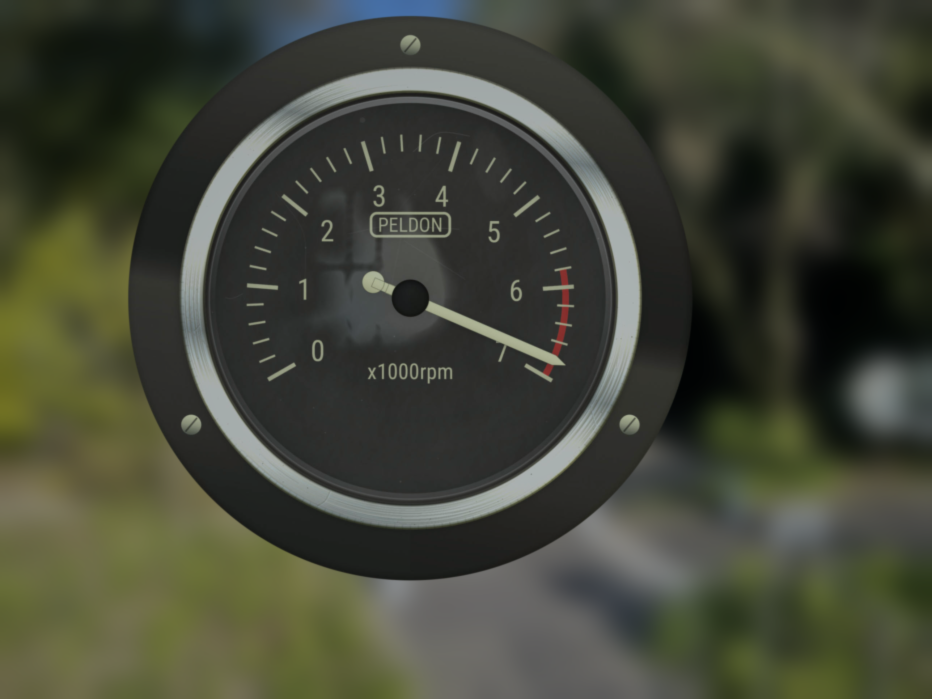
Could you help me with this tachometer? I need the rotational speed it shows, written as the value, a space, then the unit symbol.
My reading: 6800 rpm
